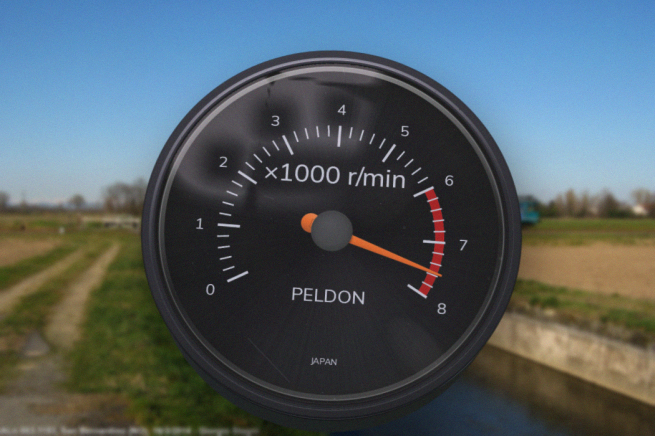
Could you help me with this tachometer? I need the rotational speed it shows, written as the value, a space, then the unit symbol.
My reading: 7600 rpm
